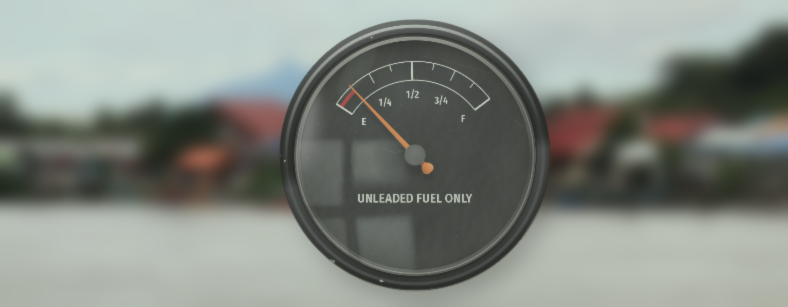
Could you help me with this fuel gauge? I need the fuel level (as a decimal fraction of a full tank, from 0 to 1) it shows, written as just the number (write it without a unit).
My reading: 0.125
